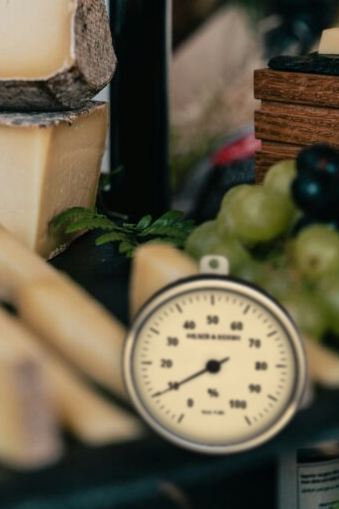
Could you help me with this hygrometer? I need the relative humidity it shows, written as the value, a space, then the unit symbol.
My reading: 10 %
